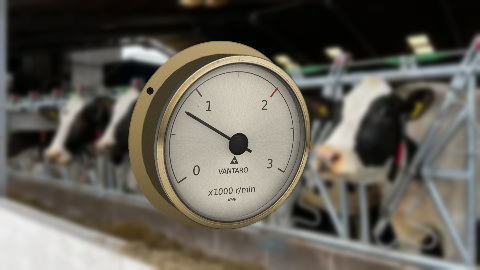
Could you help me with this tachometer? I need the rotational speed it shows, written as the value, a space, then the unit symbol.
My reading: 750 rpm
